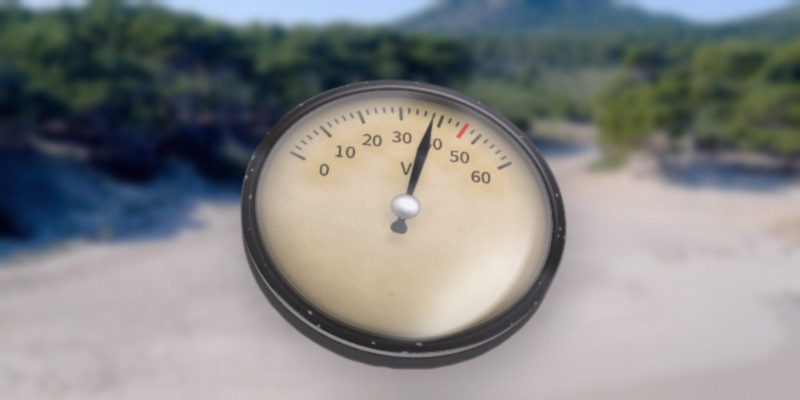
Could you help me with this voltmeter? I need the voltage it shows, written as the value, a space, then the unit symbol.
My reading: 38 V
